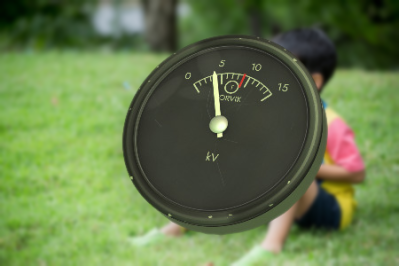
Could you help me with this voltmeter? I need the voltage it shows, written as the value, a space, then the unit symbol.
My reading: 4 kV
